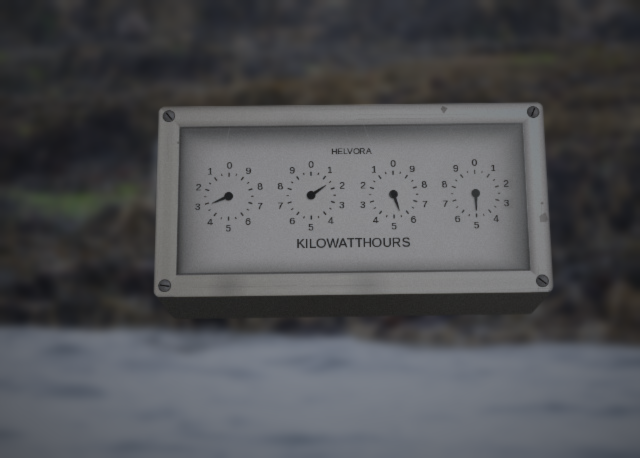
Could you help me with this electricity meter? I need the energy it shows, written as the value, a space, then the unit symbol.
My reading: 3155 kWh
